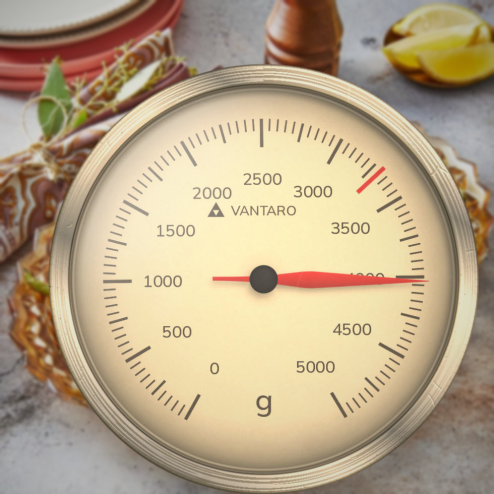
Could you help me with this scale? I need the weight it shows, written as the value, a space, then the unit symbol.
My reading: 4025 g
